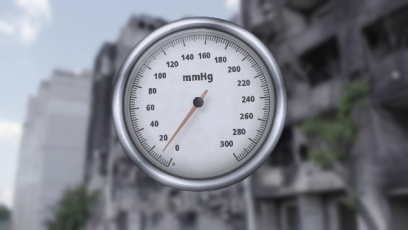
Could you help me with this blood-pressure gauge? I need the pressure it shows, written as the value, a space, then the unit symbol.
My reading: 10 mmHg
